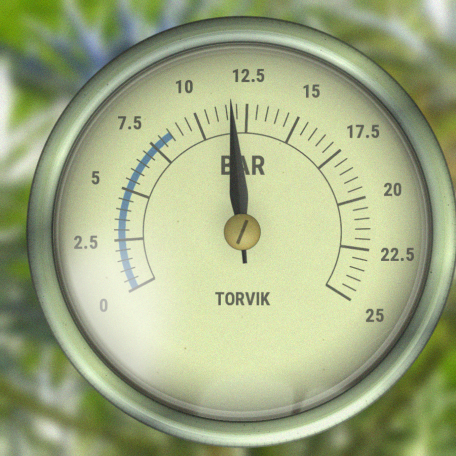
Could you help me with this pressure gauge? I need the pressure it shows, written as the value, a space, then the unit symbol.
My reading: 11.75 bar
